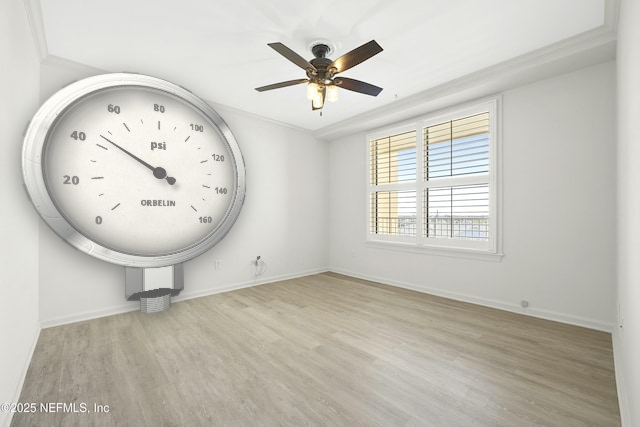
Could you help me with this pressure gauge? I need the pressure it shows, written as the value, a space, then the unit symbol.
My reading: 45 psi
